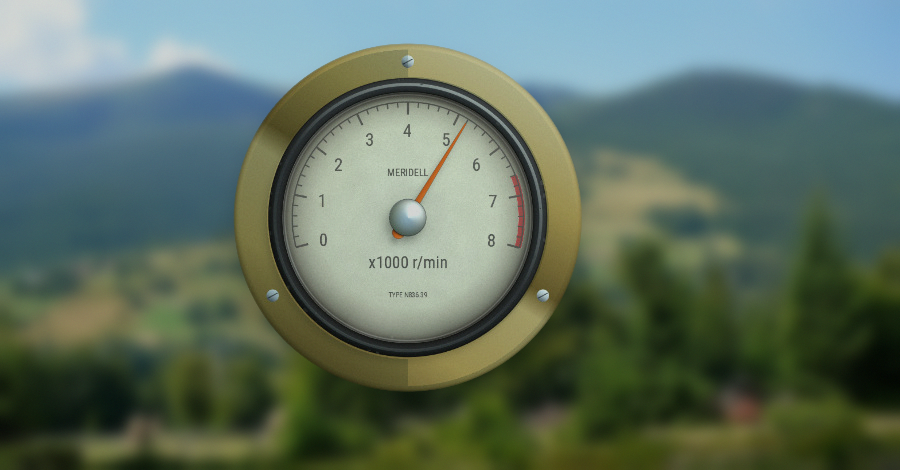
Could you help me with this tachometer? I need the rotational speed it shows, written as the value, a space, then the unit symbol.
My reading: 5200 rpm
